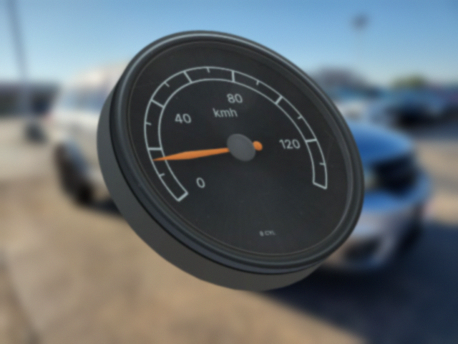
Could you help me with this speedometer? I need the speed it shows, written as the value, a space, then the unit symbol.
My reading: 15 km/h
